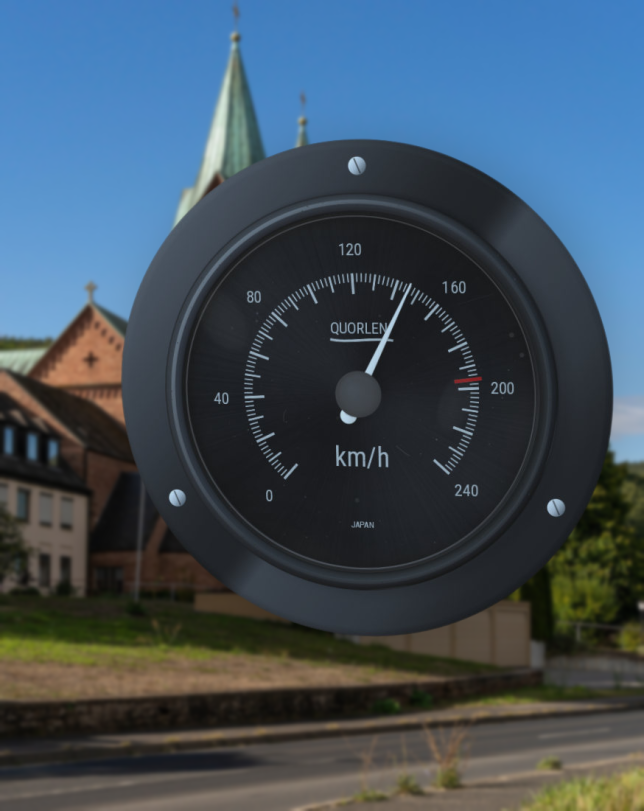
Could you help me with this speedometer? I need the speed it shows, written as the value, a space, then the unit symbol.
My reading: 146 km/h
